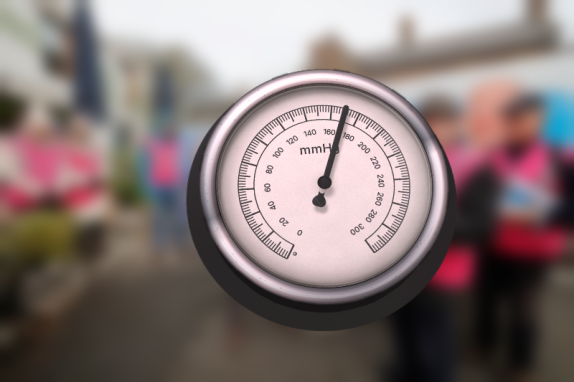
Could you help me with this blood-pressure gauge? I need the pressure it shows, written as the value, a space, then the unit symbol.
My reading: 170 mmHg
